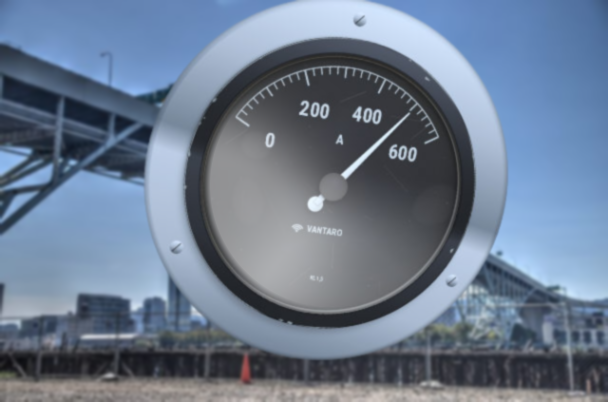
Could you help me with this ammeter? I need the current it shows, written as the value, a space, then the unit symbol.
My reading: 500 A
